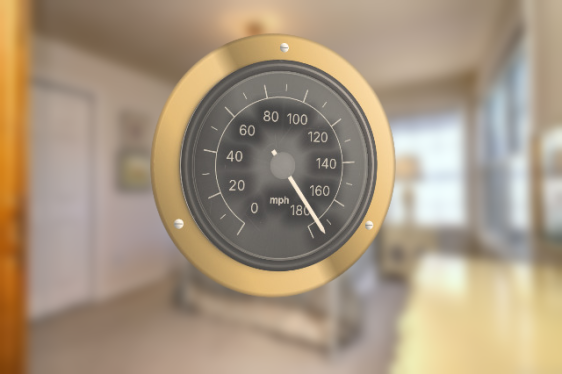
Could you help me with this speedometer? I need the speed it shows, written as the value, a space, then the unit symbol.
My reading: 175 mph
